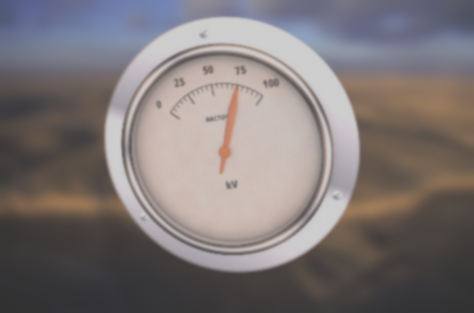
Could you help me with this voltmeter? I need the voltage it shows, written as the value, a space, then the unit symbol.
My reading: 75 kV
